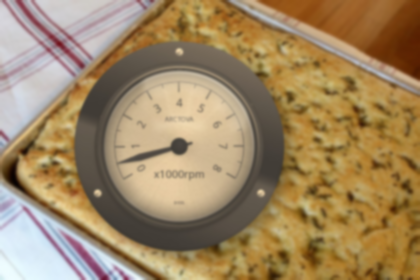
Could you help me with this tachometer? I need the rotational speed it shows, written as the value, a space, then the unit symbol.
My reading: 500 rpm
